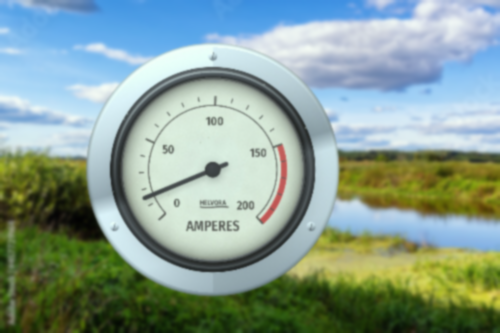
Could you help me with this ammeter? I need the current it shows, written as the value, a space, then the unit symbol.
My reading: 15 A
